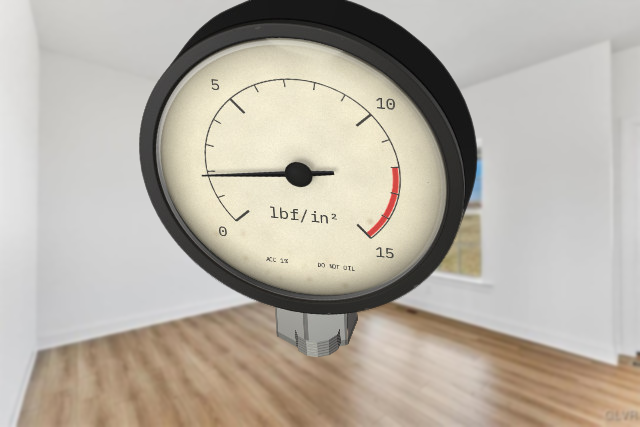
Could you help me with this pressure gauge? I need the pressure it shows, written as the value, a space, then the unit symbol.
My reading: 2 psi
